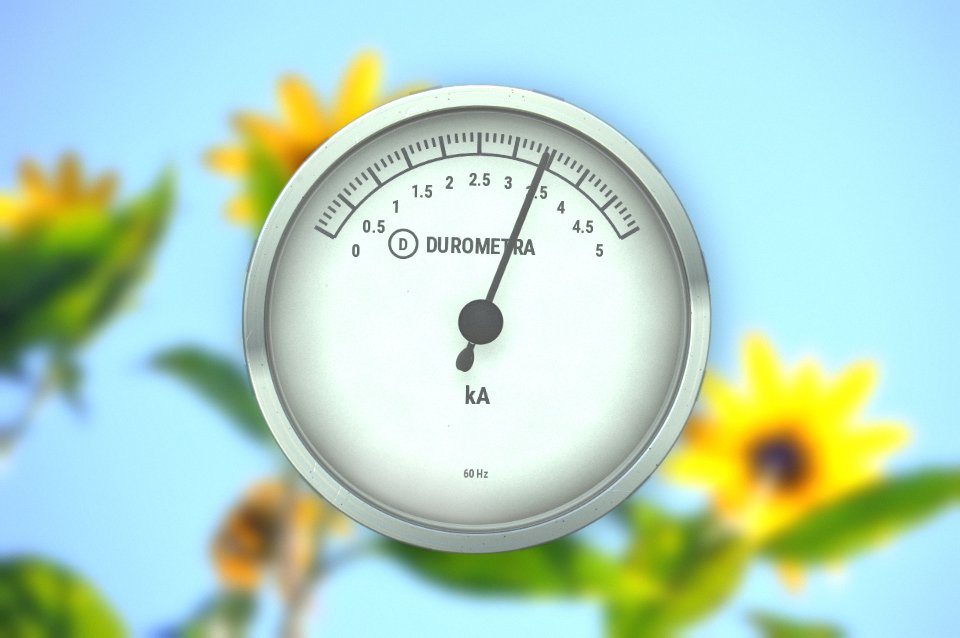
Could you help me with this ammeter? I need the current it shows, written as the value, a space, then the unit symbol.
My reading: 3.4 kA
